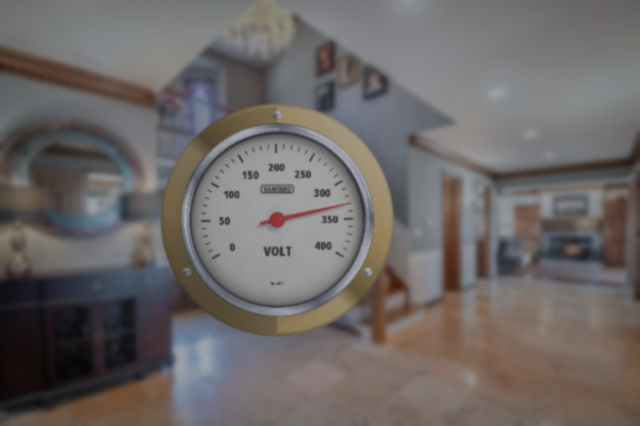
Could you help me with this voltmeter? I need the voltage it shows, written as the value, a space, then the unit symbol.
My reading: 330 V
